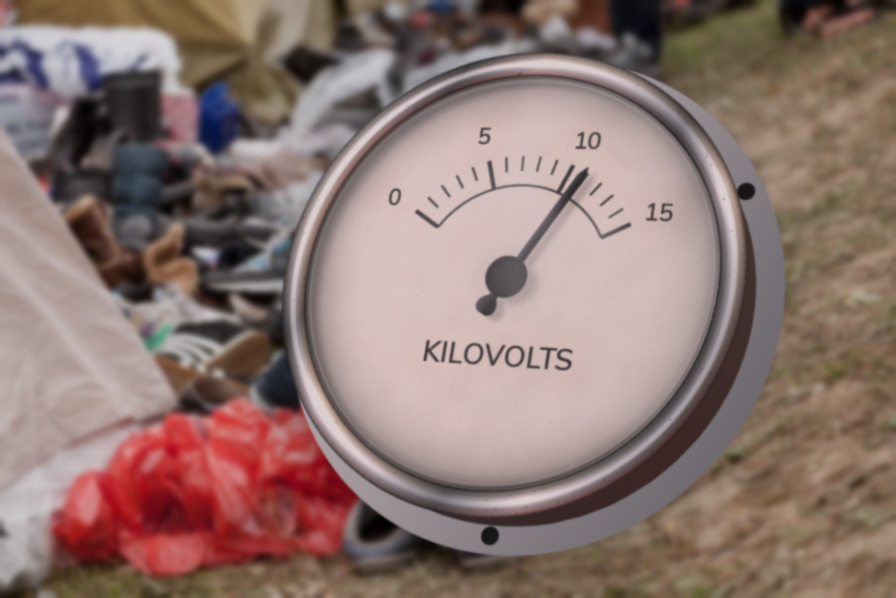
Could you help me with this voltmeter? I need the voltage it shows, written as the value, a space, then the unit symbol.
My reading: 11 kV
